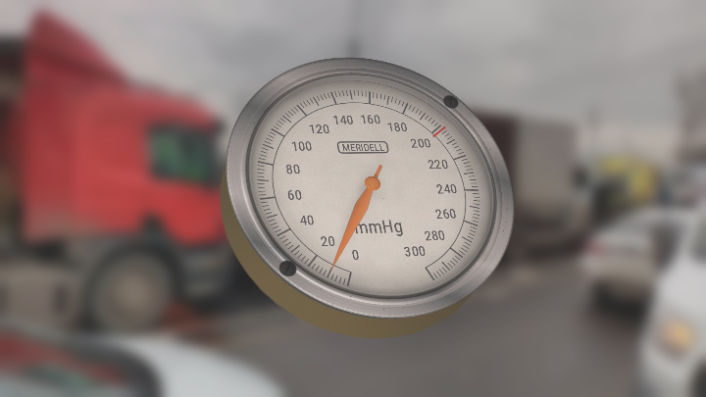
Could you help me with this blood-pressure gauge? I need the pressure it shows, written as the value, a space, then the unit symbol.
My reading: 10 mmHg
